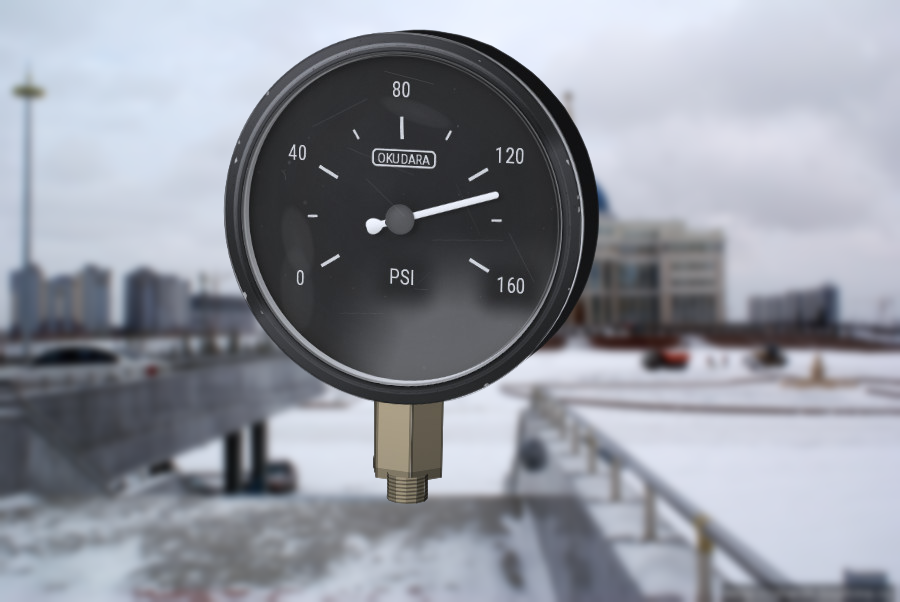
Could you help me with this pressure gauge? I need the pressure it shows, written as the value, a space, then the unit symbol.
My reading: 130 psi
